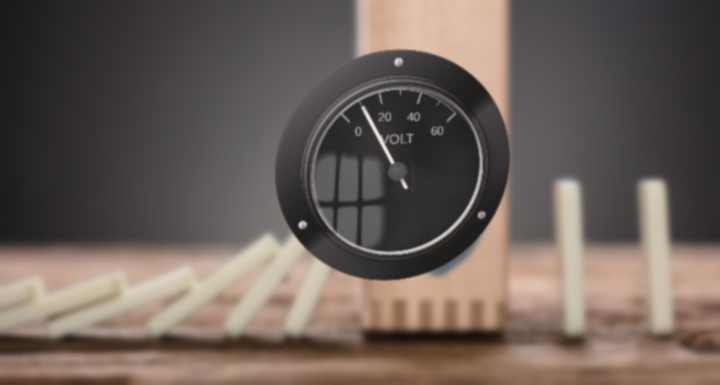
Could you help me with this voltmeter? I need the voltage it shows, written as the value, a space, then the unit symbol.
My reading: 10 V
